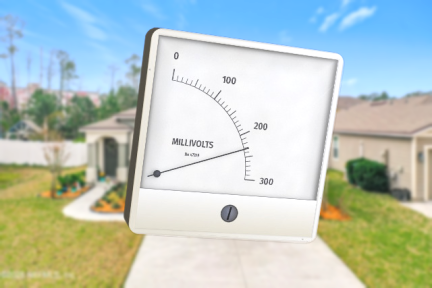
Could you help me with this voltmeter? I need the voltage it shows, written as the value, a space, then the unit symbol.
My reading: 230 mV
